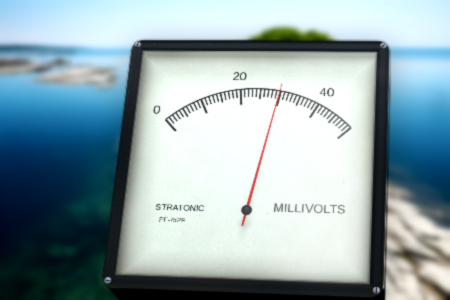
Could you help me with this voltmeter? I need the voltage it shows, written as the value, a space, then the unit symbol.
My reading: 30 mV
